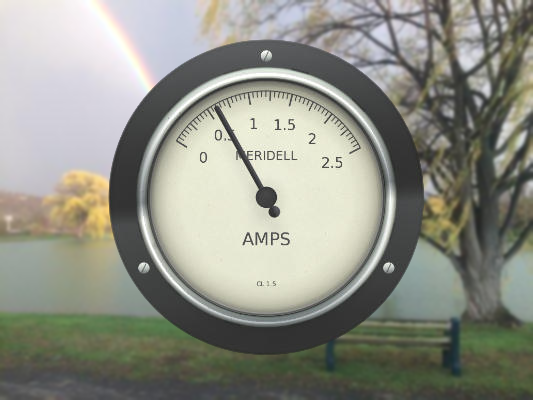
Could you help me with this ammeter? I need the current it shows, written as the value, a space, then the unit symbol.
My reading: 0.6 A
